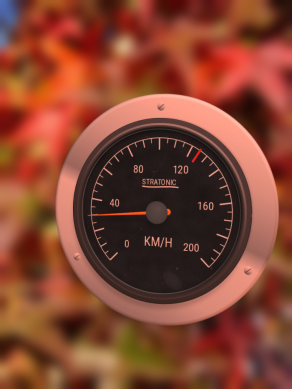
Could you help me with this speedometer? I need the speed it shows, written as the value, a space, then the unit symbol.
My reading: 30 km/h
